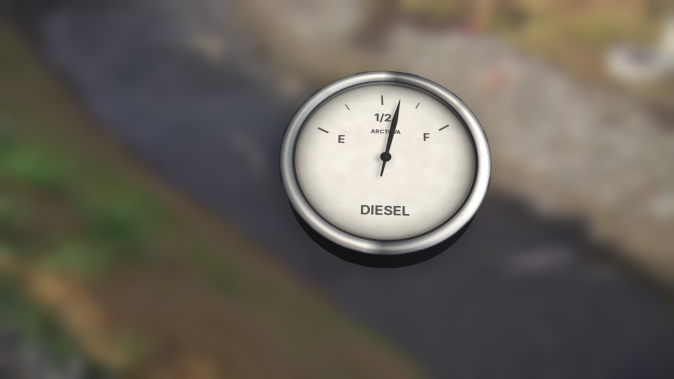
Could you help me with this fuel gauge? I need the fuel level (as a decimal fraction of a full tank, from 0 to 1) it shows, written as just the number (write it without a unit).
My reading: 0.625
